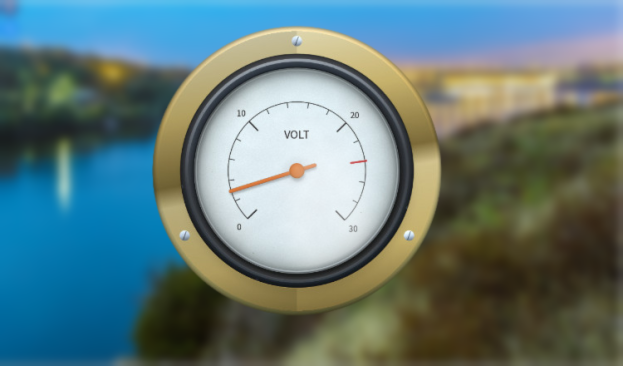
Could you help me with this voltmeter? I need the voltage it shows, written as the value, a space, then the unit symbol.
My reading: 3 V
